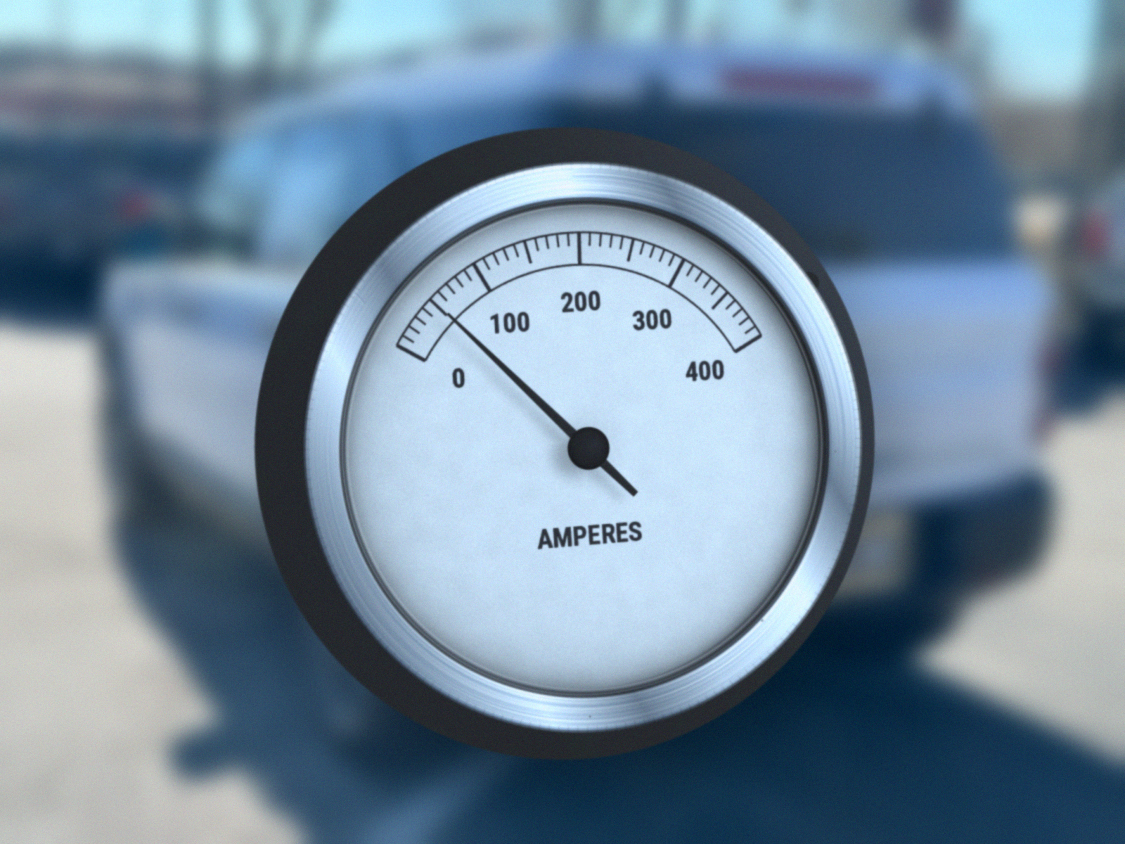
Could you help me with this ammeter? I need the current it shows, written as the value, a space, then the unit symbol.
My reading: 50 A
